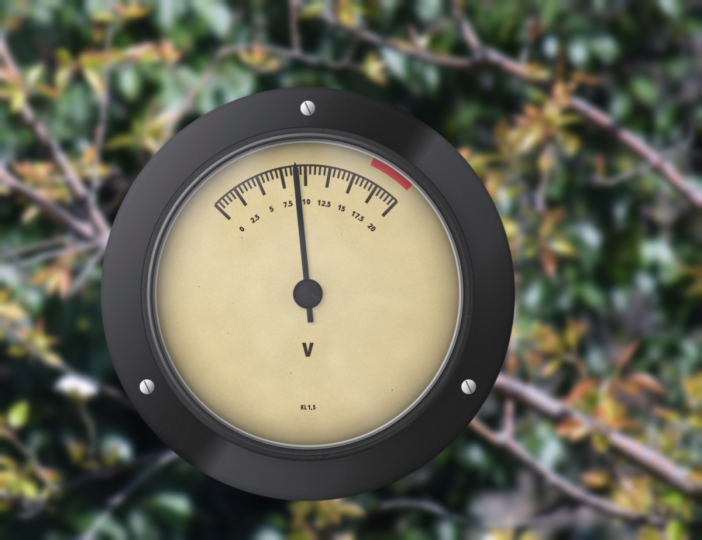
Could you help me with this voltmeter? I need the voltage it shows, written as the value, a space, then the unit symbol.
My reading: 9 V
